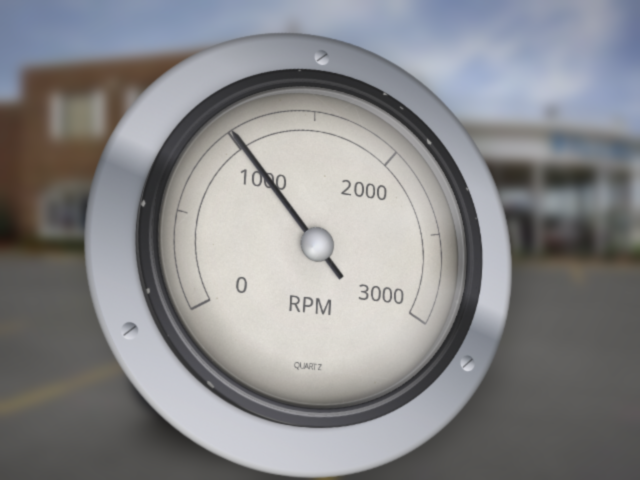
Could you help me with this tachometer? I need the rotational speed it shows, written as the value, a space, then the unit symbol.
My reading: 1000 rpm
